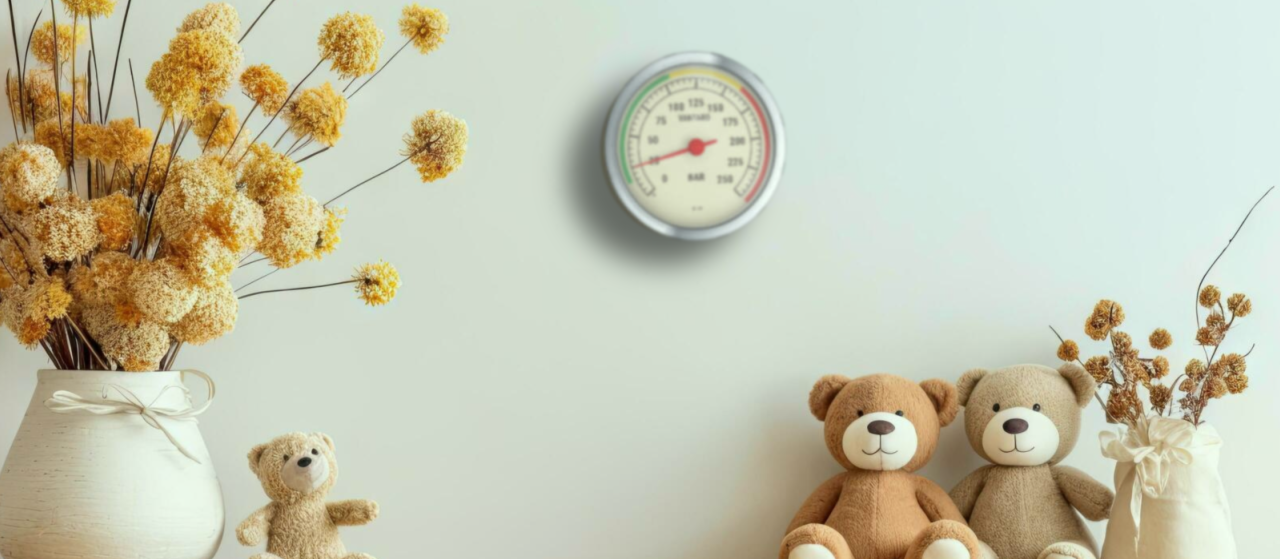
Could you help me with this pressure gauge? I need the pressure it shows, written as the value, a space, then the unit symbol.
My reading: 25 bar
